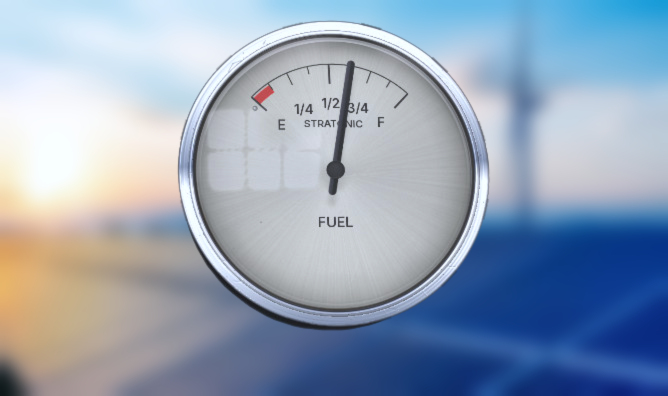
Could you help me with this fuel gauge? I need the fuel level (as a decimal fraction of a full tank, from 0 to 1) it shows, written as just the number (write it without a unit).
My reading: 0.625
